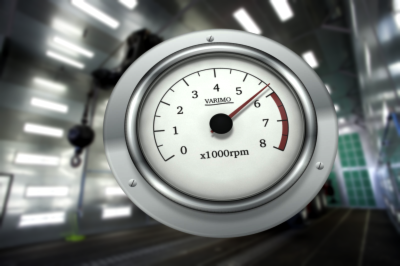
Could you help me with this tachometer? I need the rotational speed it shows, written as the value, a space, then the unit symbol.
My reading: 5750 rpm
